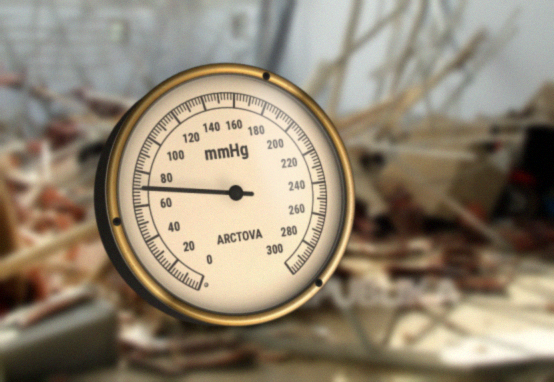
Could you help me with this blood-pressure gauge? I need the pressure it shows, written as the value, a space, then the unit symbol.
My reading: 70 mmHg
